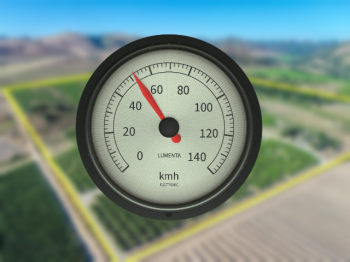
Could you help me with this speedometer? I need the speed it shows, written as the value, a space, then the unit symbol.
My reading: 52 km/h
